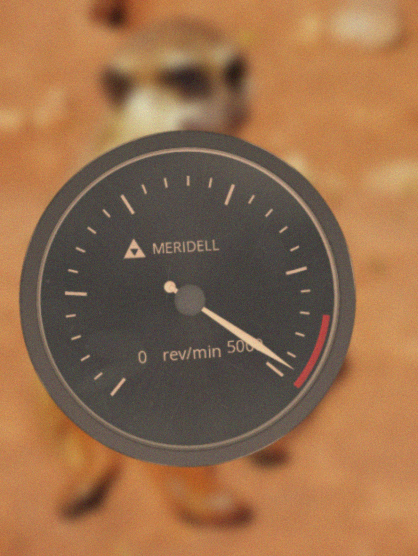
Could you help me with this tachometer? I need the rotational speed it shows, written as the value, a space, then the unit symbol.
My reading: 4900 rpm
